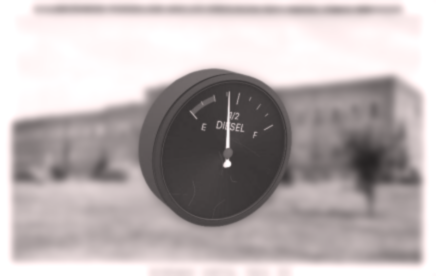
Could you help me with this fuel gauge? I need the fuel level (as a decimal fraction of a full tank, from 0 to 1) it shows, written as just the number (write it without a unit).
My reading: 0.375
